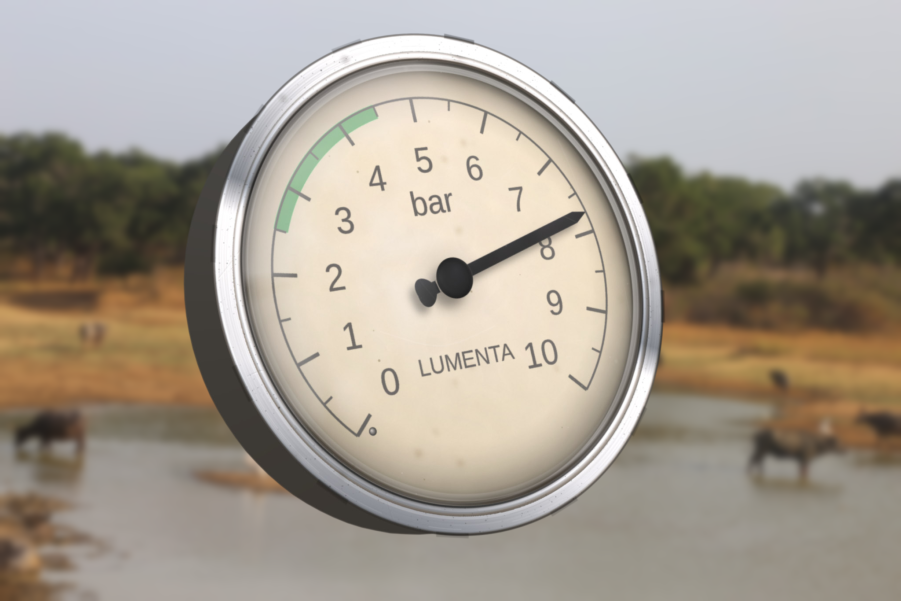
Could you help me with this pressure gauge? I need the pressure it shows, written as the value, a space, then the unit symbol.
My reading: 7.75 bar
